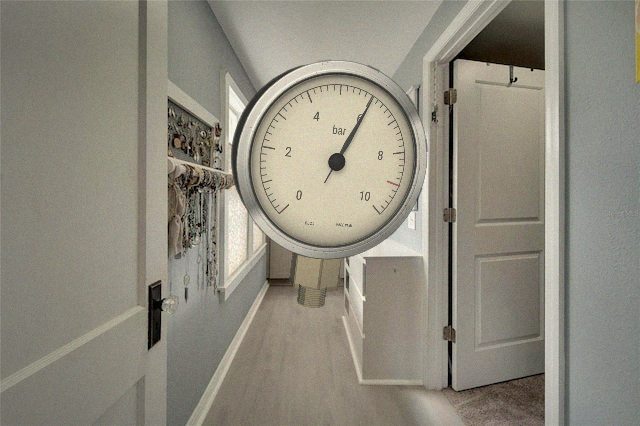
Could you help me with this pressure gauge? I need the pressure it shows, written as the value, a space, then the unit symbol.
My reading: 6 bar
